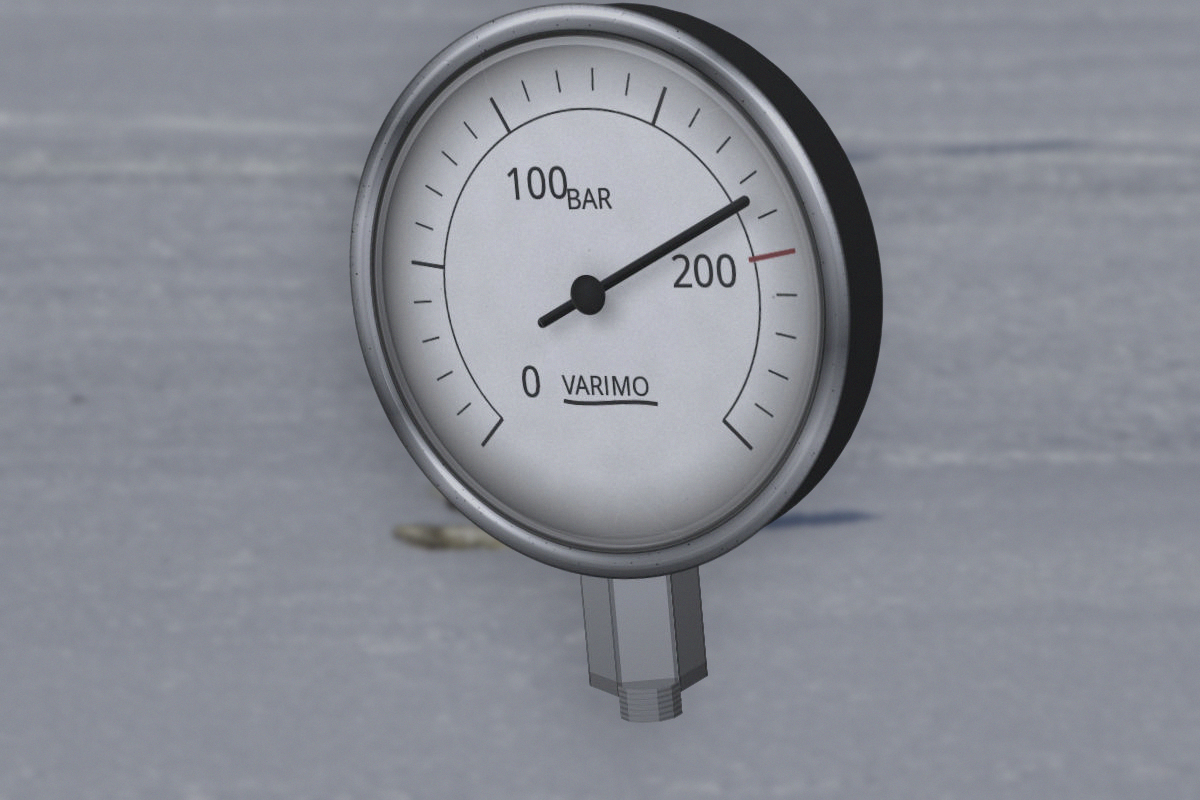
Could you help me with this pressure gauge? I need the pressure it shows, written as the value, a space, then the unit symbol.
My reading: 185 bar
